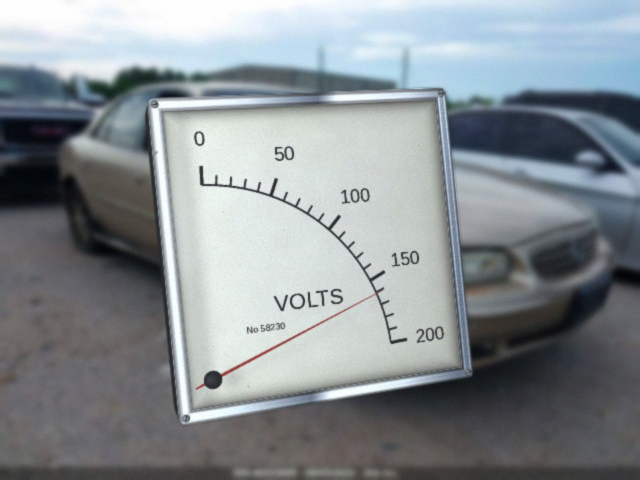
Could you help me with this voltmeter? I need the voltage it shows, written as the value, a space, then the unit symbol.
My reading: 160 V
